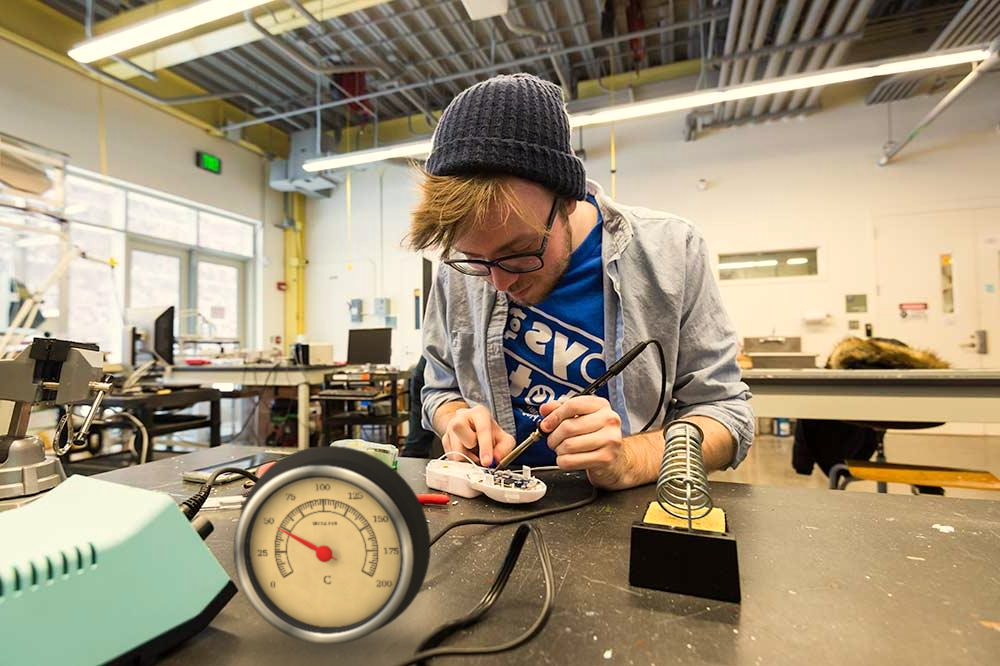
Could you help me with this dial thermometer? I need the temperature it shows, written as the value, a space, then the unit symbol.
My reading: 50 °C
